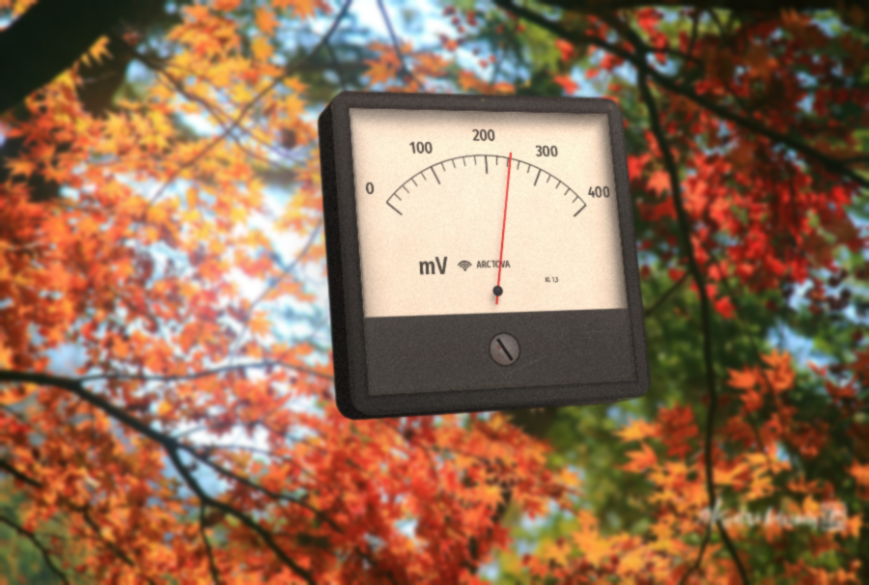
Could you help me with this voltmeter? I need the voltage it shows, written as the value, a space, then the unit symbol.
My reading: 240 mV
